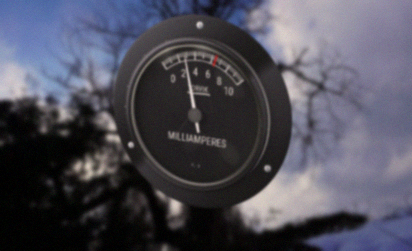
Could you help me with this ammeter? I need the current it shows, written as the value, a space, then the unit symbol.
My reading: 3 mA
